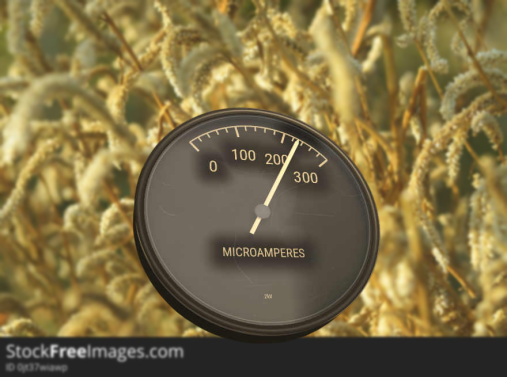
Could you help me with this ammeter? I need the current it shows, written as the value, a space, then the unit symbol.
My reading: 230 µA
